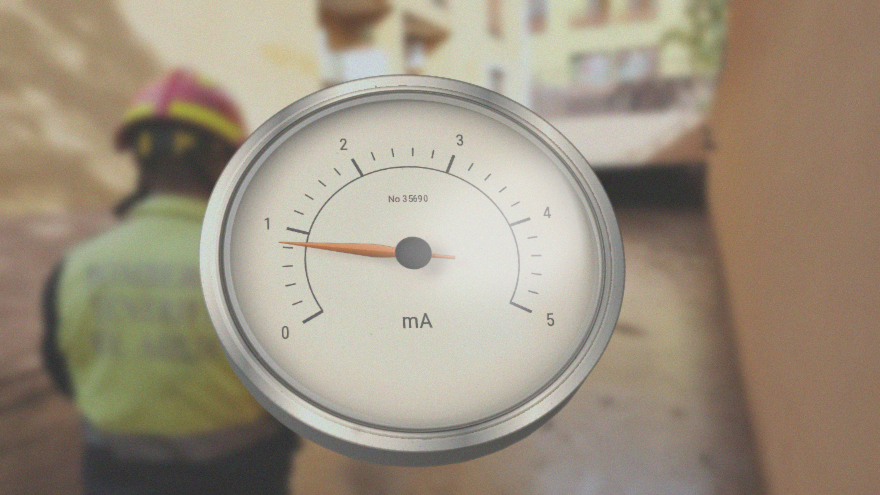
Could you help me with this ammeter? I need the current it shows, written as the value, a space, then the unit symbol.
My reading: 0.8 mA
